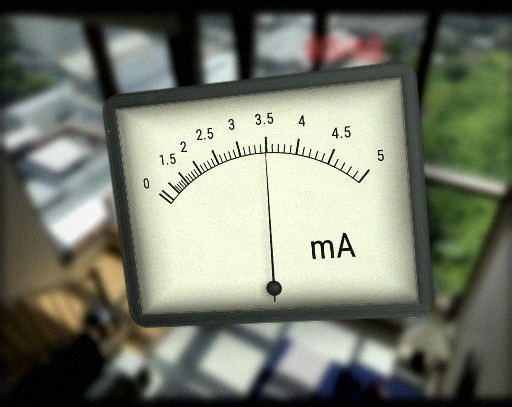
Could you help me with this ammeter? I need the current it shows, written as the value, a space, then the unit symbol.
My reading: 3.5 mA
